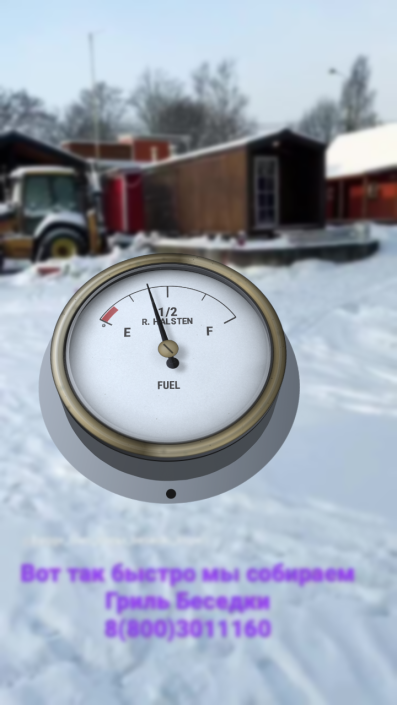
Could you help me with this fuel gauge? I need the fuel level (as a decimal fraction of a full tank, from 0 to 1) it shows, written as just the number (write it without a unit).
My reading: 0.375
